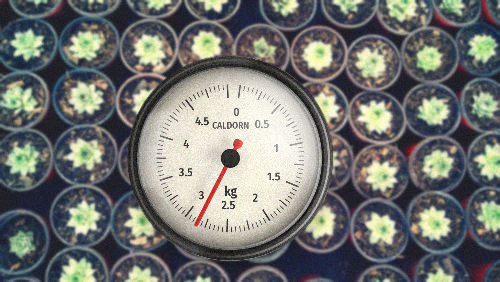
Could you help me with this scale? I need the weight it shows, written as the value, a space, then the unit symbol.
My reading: 2.85 kg
